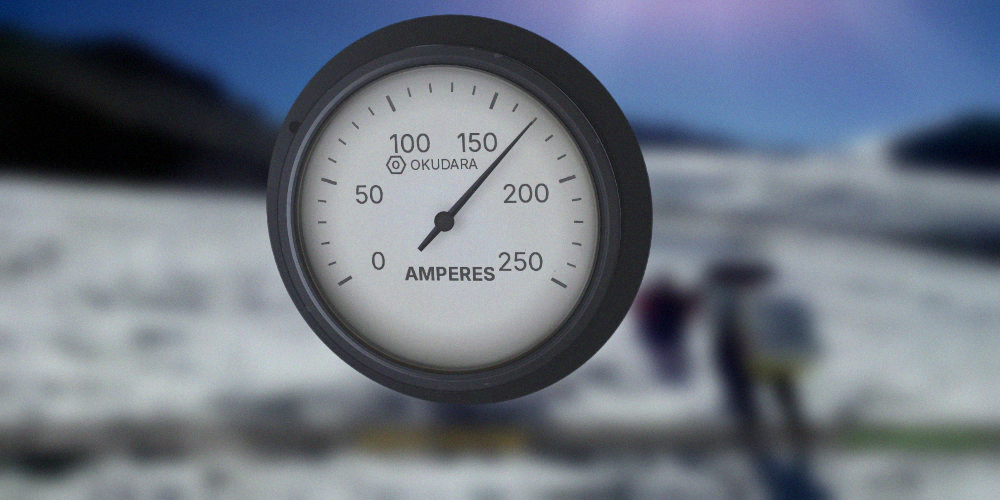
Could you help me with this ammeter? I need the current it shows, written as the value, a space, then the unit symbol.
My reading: 170 A
